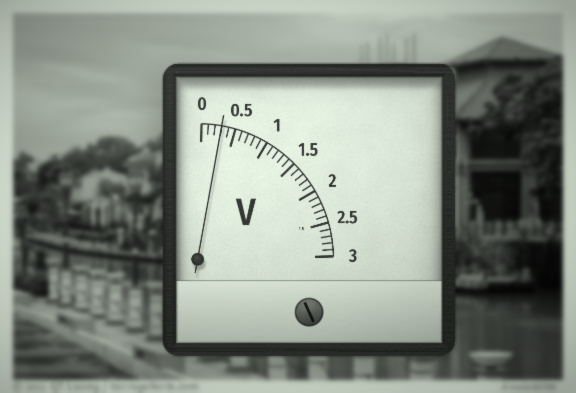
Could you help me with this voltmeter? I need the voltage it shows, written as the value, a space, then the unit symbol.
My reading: 0.3 V
